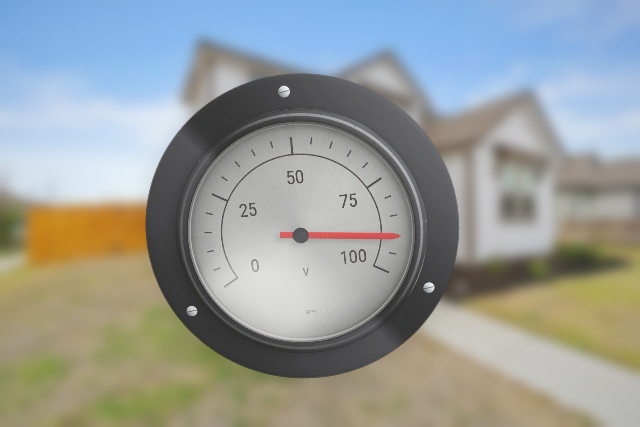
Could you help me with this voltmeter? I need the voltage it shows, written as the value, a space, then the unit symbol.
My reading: 90 V
